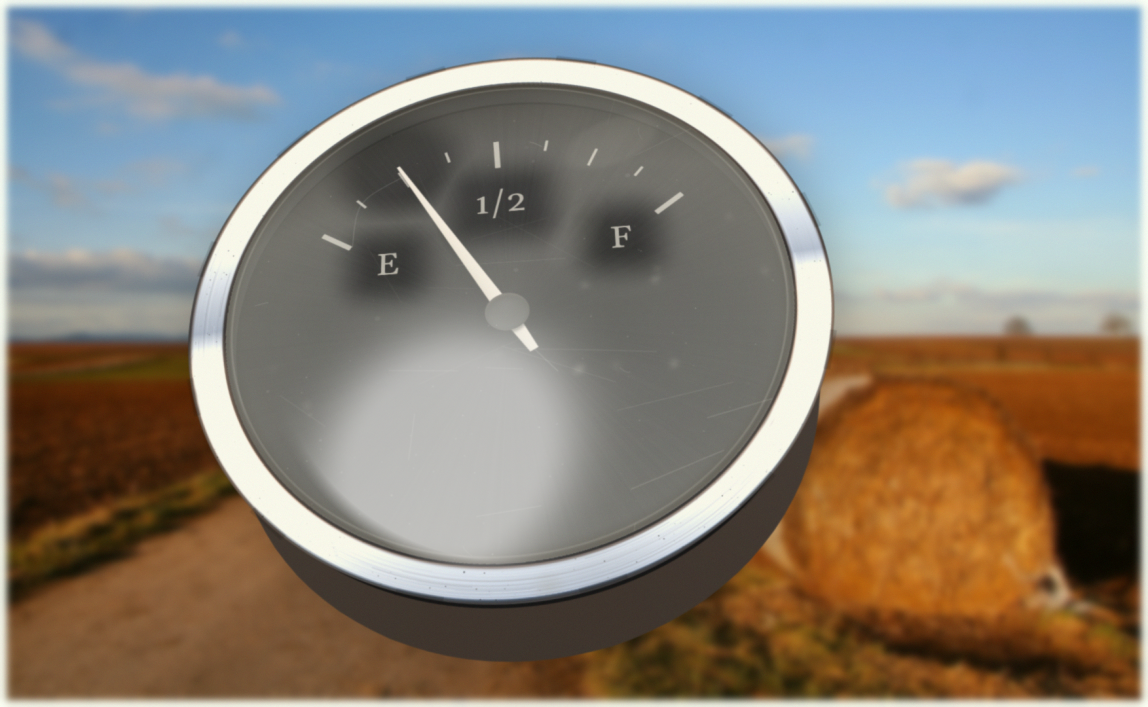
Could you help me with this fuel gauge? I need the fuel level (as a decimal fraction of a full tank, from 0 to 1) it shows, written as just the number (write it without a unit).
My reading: 0.25
